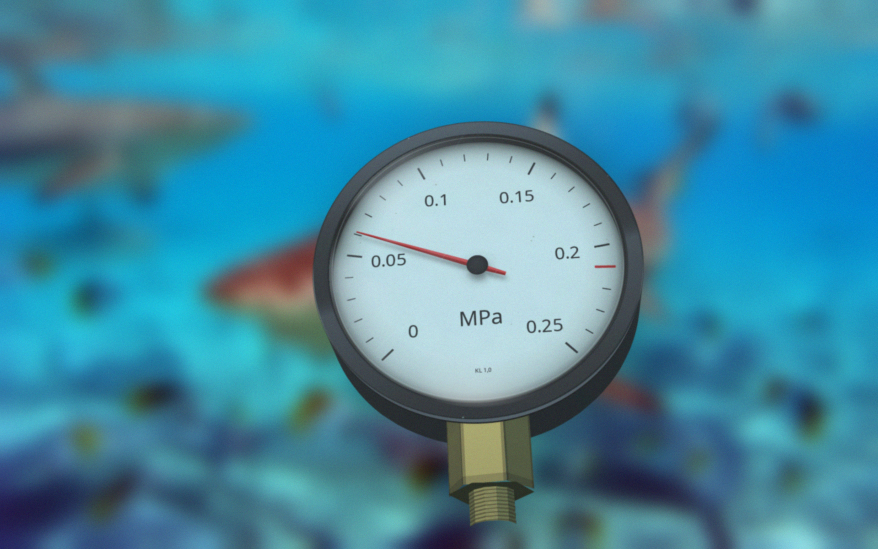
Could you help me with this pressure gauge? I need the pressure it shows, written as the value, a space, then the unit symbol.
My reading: 0.06 MPa
